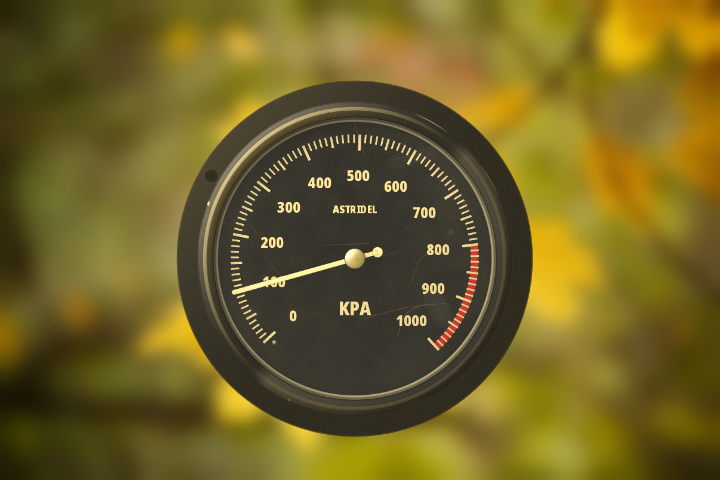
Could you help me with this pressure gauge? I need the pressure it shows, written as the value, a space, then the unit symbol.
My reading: 100 kPa
